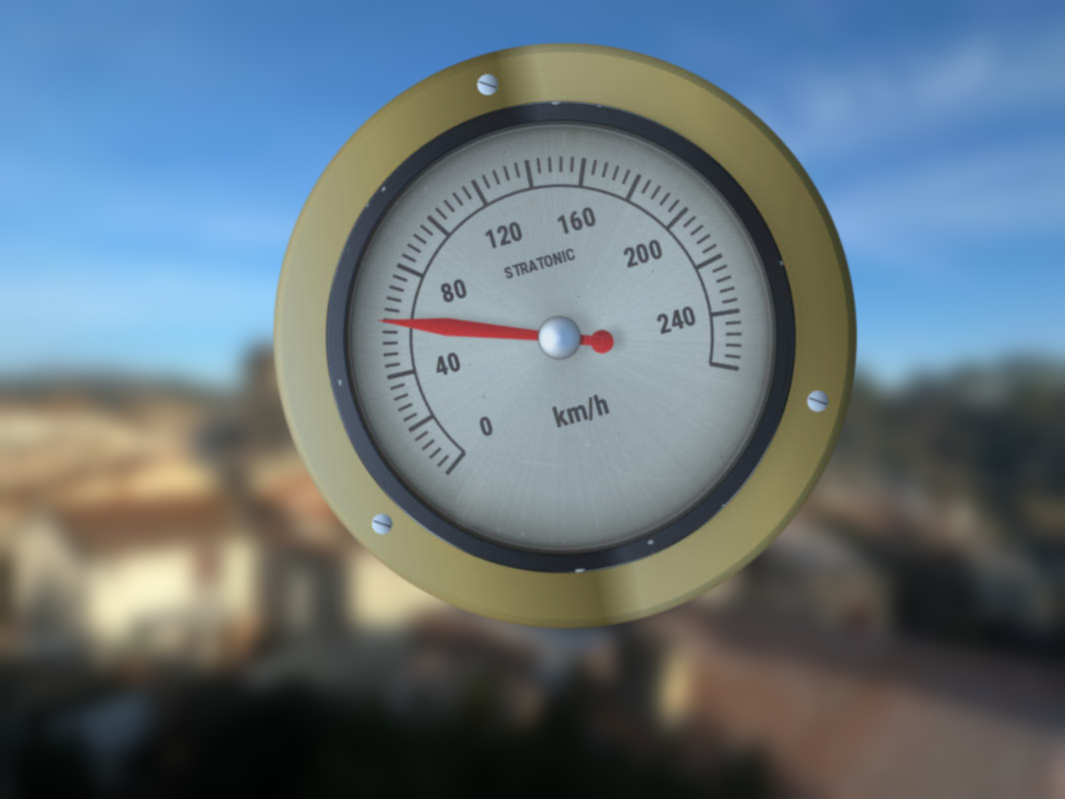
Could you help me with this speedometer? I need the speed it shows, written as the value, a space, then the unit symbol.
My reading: 60 km/h
